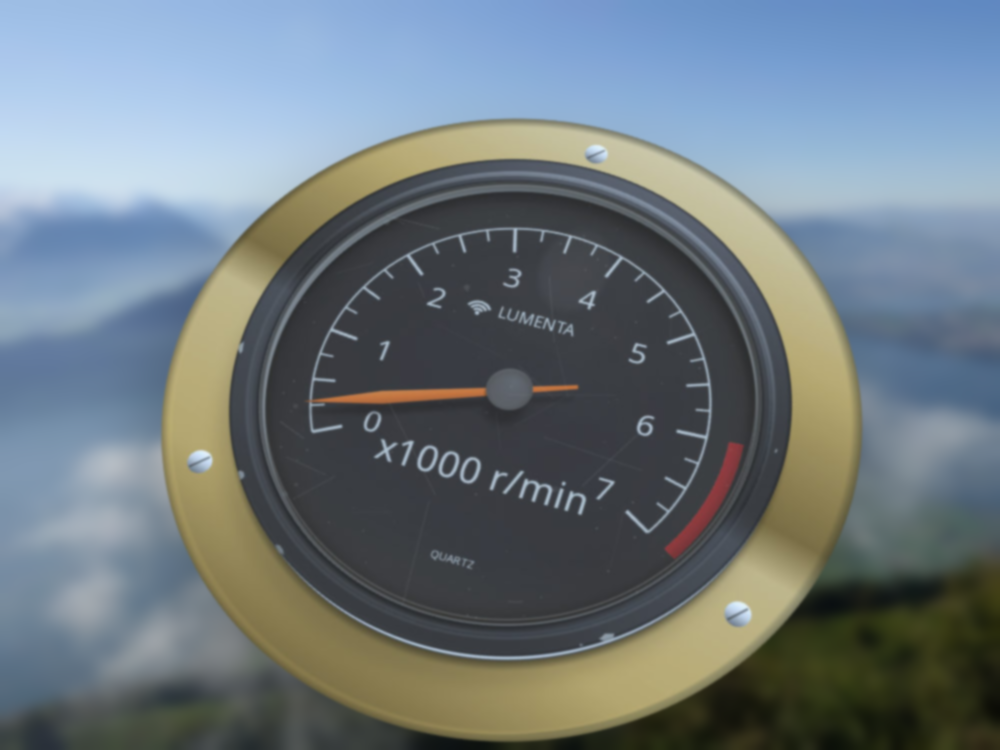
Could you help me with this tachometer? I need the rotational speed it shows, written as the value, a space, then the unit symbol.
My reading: 250 rpm
